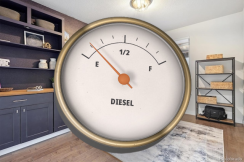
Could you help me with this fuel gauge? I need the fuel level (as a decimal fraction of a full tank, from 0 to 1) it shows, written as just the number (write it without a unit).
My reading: 0.125
